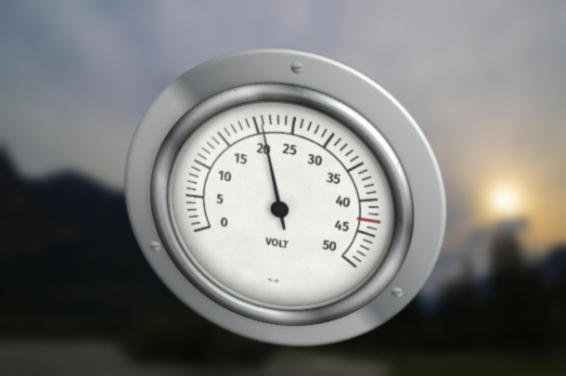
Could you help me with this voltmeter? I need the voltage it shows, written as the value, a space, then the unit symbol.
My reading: 21 V
